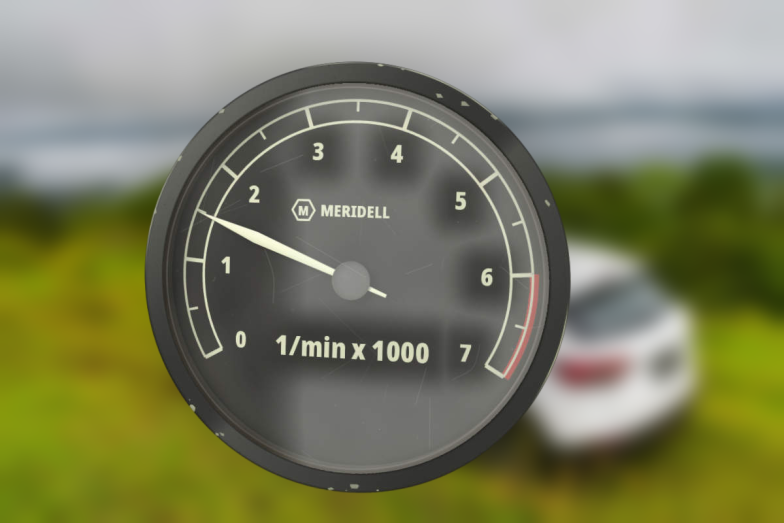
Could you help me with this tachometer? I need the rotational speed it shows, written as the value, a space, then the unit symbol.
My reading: 1500 rpm
